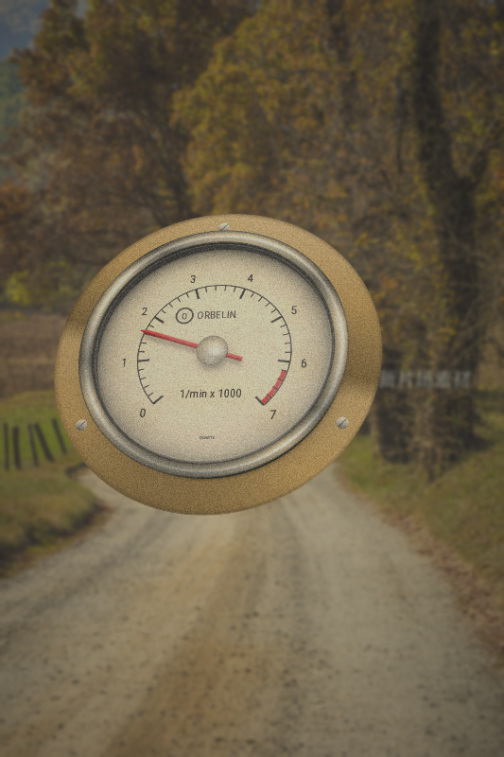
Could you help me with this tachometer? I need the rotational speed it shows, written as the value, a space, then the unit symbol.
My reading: 1600 rpm
